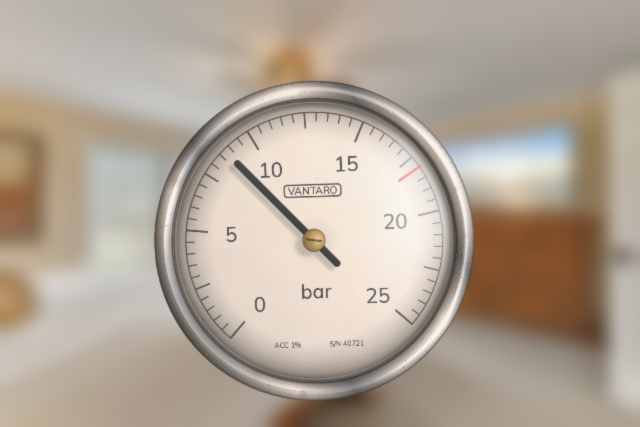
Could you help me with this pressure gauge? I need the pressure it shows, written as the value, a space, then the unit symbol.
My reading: 8.75 bar
